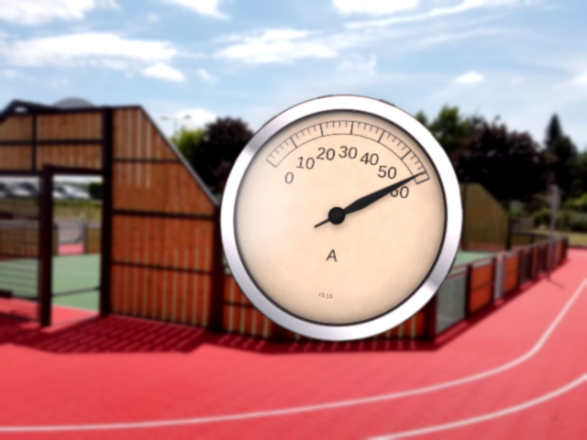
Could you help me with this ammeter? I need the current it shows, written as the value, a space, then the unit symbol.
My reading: 58 A
